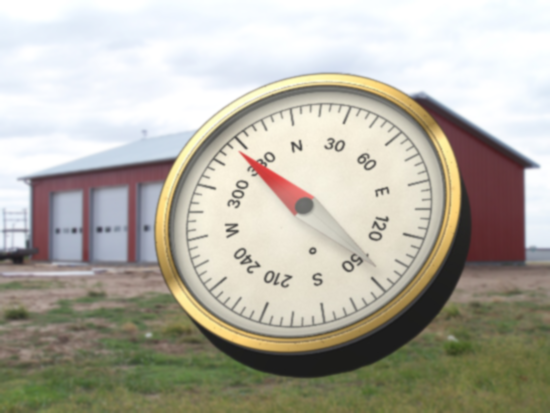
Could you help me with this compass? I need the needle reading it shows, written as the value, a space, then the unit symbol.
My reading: 325 °
